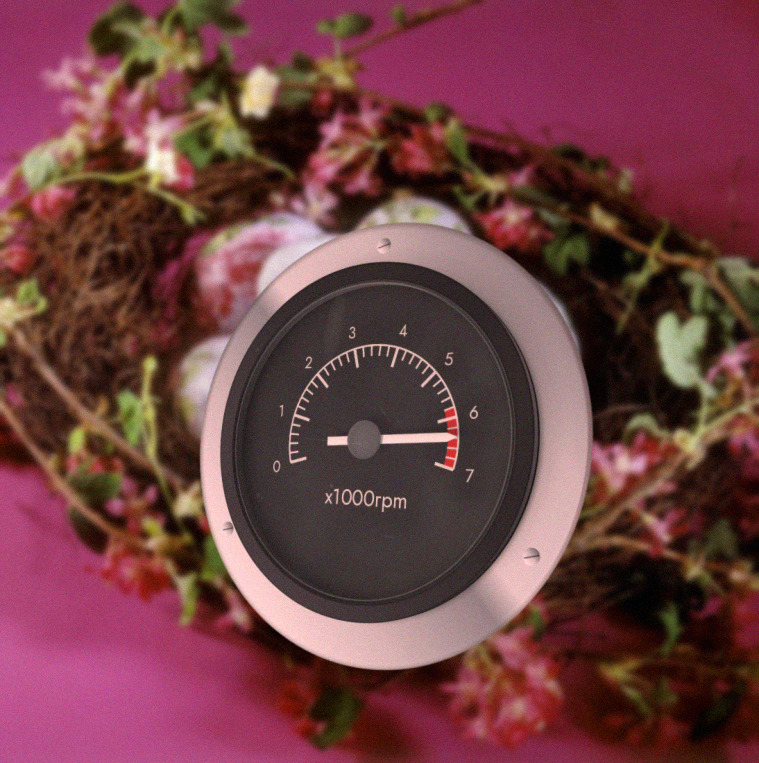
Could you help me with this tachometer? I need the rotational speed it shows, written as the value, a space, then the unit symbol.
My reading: 6400 rpm
